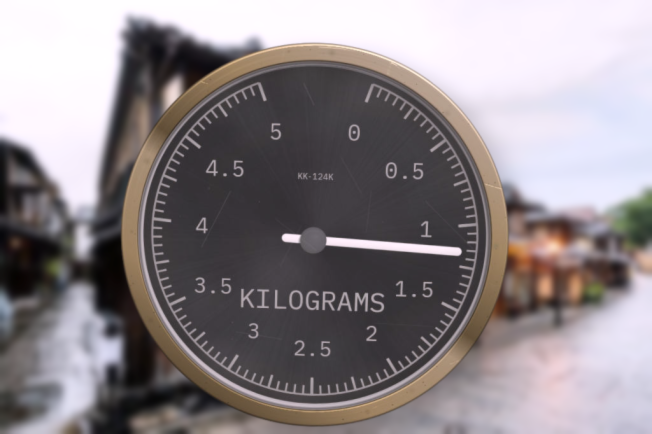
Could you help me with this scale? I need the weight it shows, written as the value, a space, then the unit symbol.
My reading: 1.15 kg
